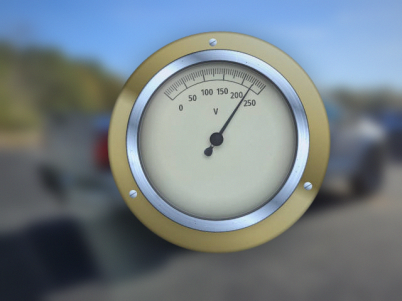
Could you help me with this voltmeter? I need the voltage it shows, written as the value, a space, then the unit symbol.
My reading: 225 V
